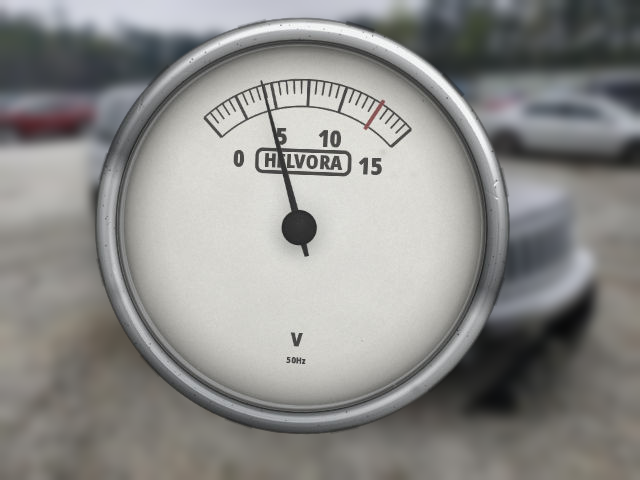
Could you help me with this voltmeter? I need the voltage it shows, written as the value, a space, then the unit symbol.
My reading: 4.5 V
